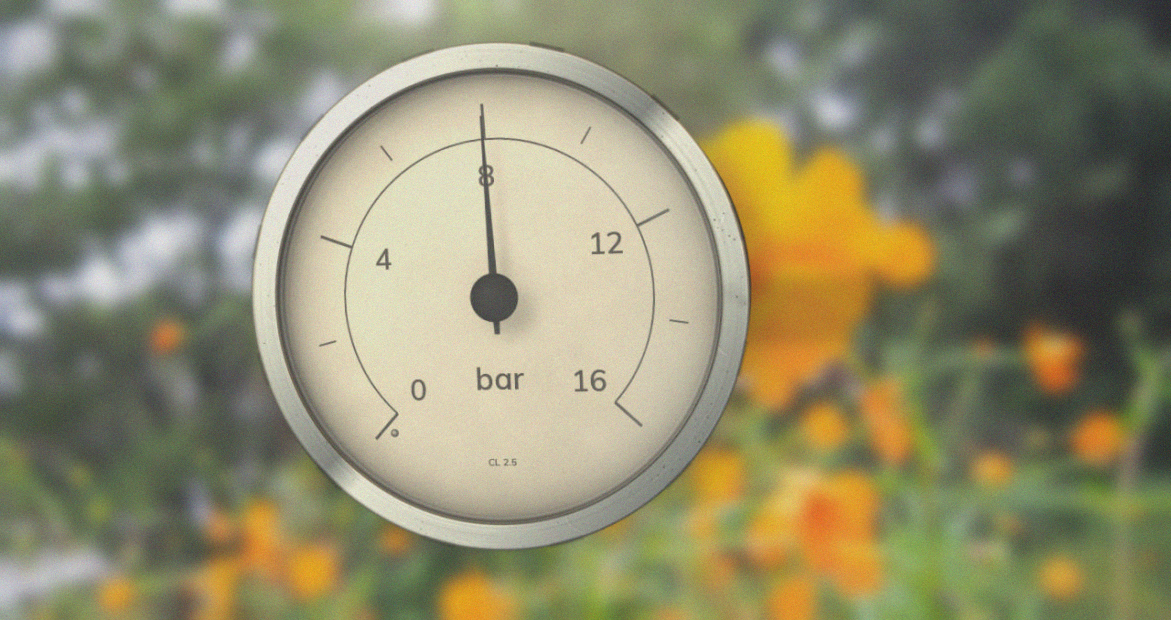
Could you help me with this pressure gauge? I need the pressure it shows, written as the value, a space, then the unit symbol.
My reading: 8 bar
